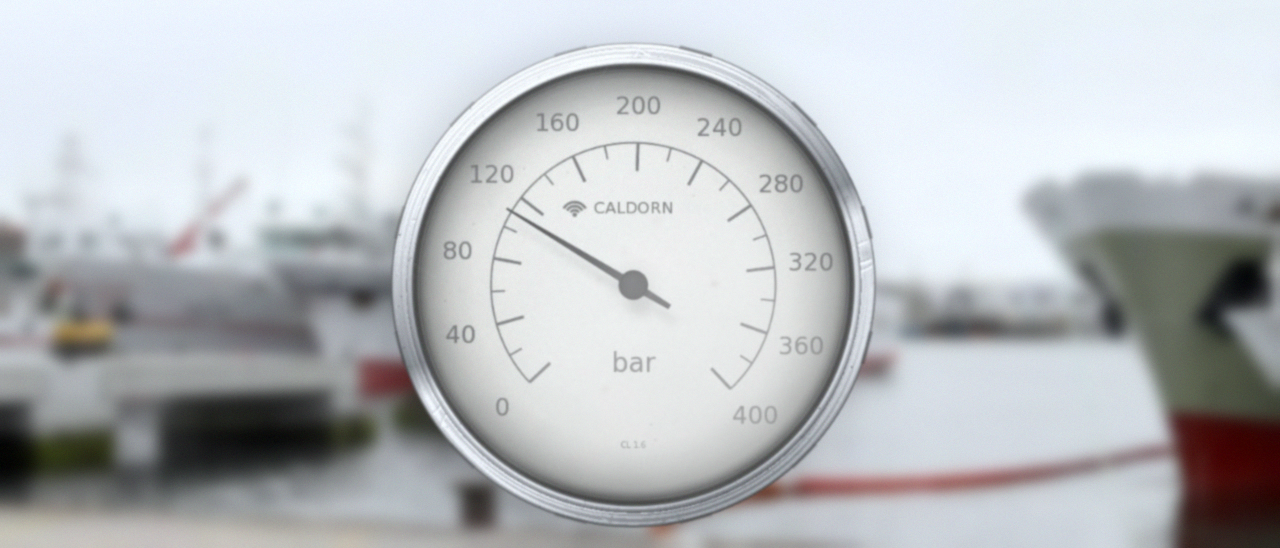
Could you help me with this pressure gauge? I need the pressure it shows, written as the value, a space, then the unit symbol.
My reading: 110 bar
